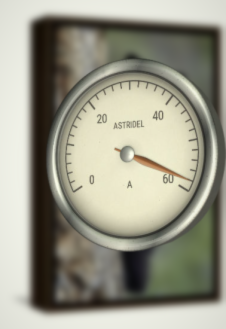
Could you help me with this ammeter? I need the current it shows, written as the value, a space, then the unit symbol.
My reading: 58 A
